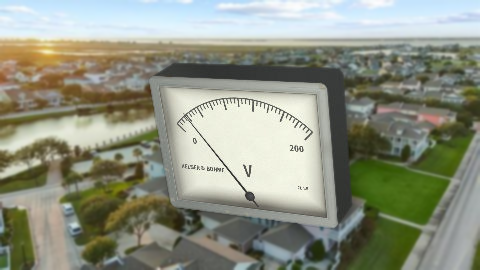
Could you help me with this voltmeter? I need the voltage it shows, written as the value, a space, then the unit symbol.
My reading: 20 V
